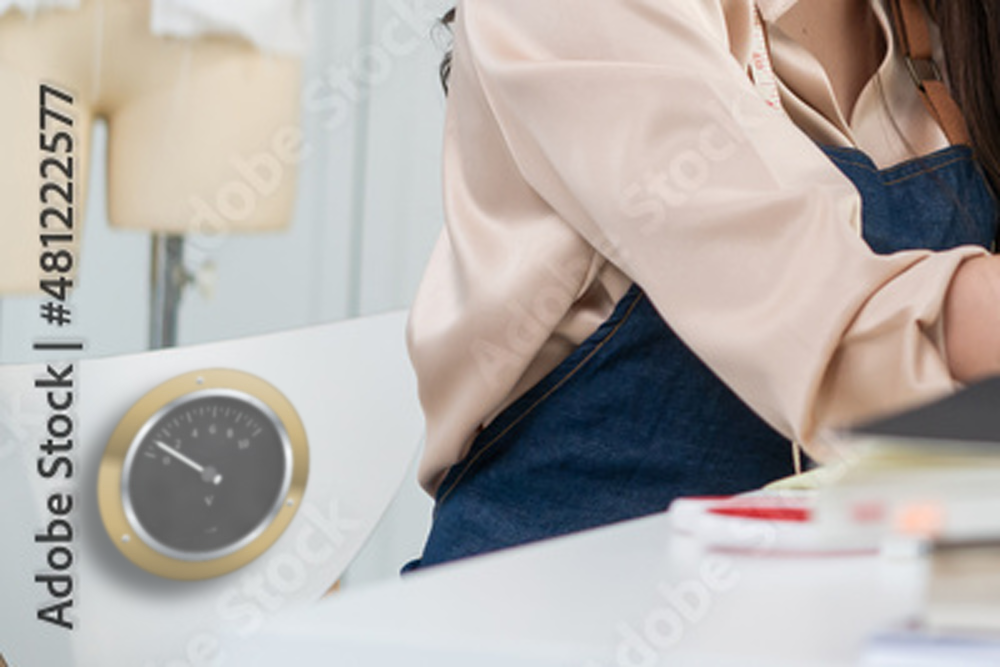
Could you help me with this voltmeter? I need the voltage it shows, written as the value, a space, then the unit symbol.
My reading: 1 V
